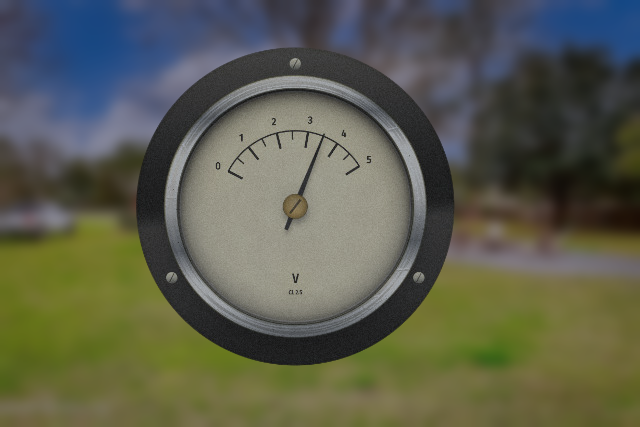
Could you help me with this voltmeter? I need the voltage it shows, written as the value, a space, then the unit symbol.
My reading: 3.5 V
